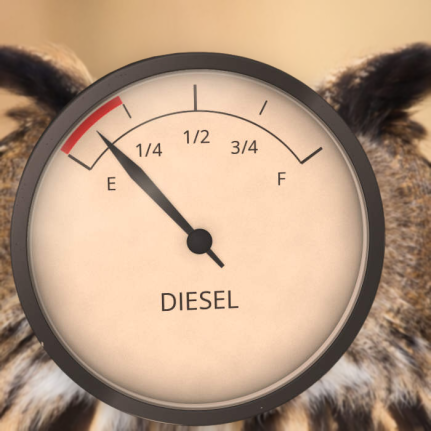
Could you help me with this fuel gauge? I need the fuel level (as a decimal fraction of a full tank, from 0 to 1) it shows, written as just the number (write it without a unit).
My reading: 0.125
